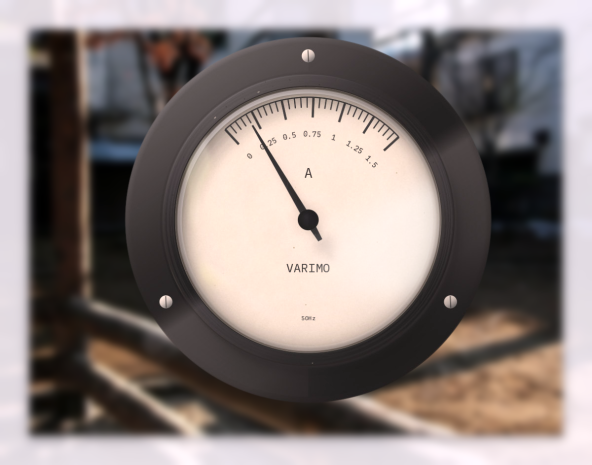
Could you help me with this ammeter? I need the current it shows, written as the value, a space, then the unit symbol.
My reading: 0.2 A
